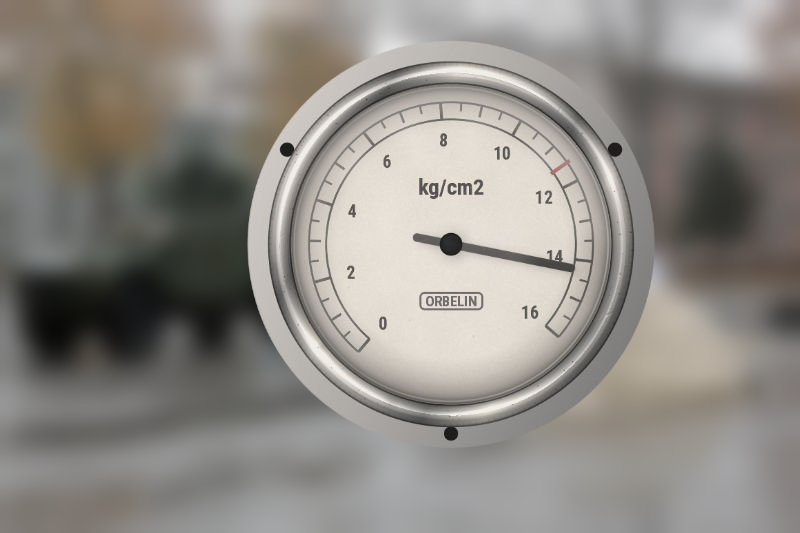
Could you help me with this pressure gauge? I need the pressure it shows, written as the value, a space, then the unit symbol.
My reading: 14.25 kg/cm²
